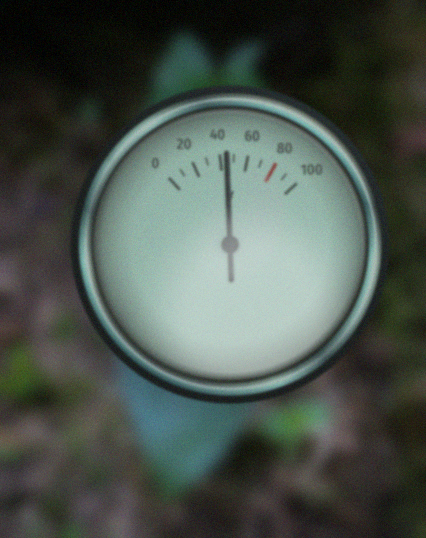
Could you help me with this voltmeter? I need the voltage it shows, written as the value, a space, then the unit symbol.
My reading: 45 V
